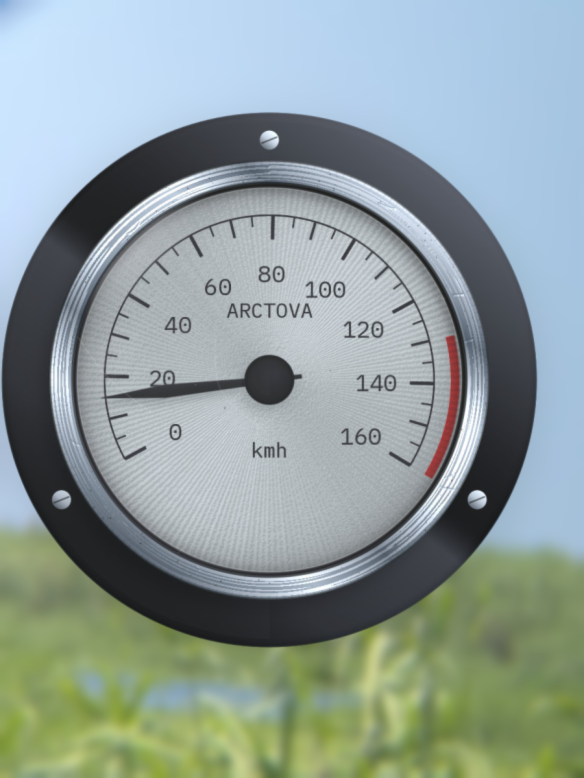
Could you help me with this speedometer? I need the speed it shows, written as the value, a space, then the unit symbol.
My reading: 15 km/h
